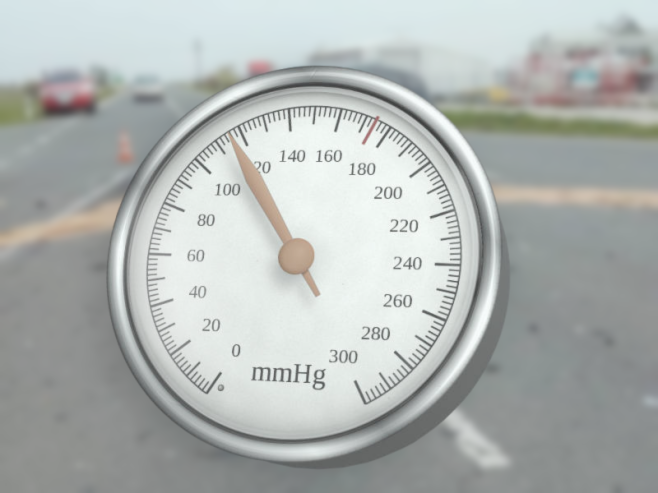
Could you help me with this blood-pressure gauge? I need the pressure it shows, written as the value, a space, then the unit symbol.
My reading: 116 mmHg
